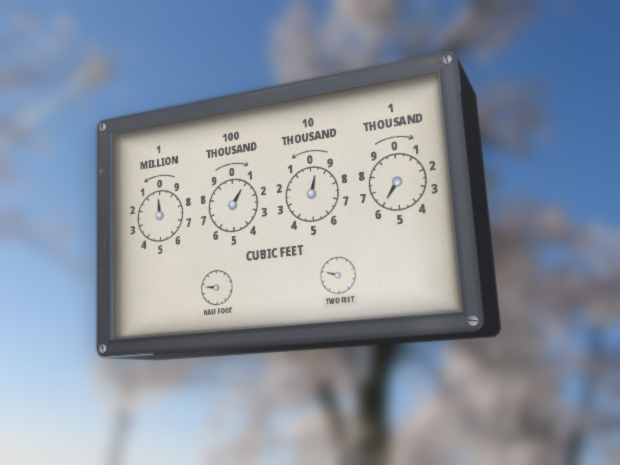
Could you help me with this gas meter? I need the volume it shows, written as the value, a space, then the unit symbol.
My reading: 9600 ft³
